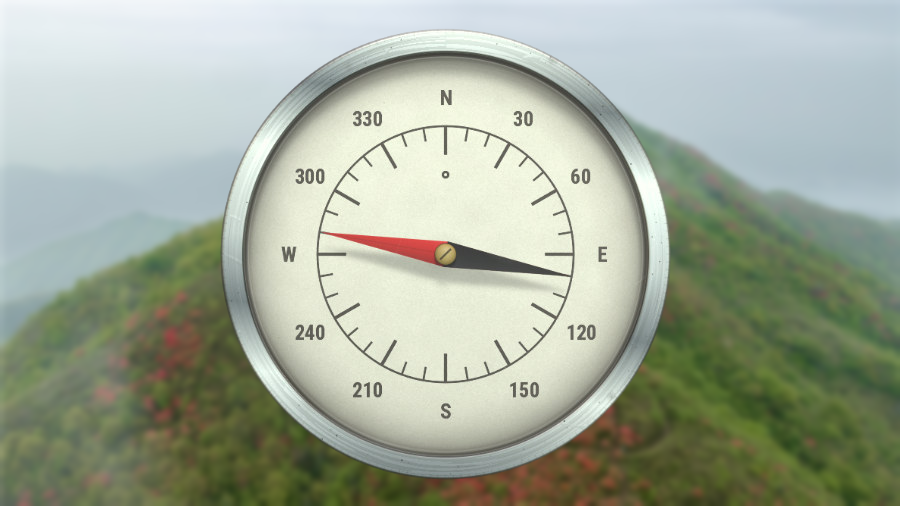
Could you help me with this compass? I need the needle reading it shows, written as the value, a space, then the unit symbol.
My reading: 280 °
